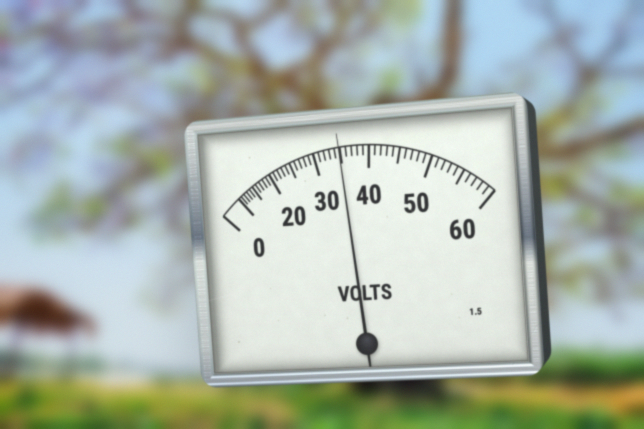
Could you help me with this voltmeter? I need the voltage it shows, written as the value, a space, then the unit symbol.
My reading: 35 V
